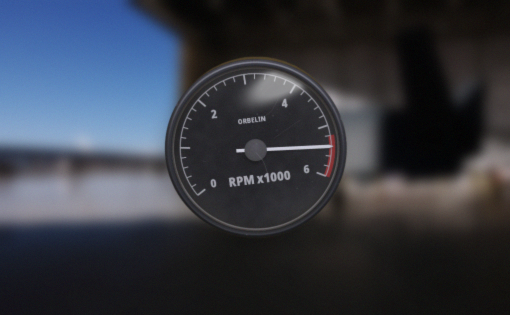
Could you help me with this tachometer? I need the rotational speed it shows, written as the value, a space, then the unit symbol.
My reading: 5400 rpm
